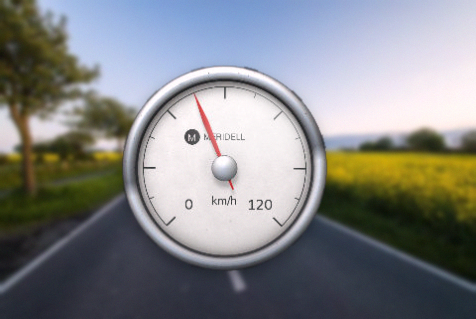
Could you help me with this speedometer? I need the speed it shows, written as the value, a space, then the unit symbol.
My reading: 50 km/h
